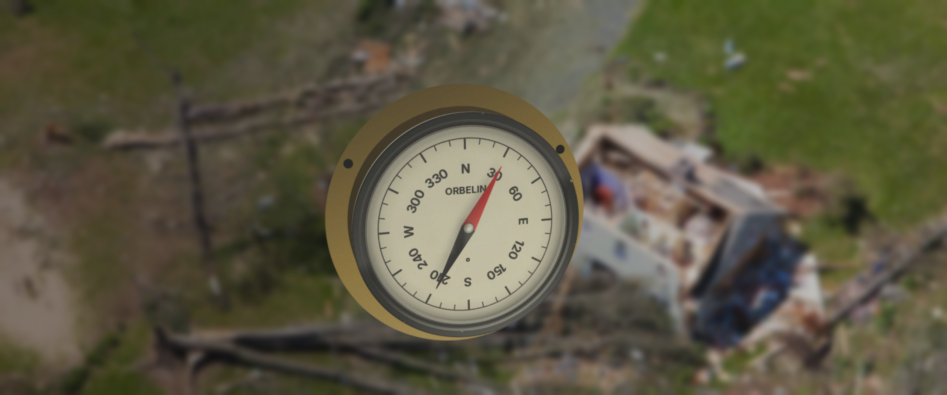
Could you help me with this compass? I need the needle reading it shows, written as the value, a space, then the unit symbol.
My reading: 30 °
